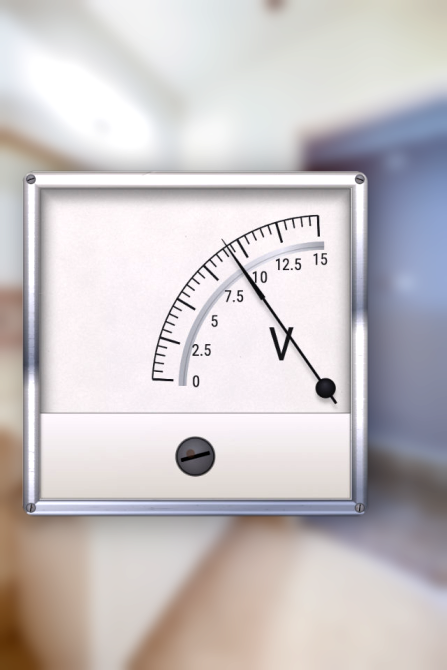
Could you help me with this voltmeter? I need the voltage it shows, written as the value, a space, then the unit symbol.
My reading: 9.25 V
